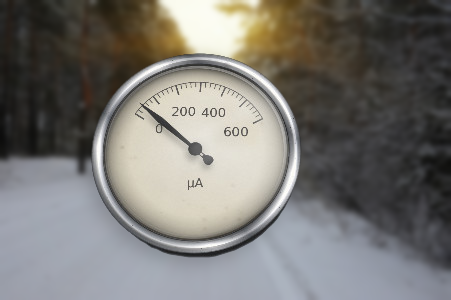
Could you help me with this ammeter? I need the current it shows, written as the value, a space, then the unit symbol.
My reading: 40 µA
